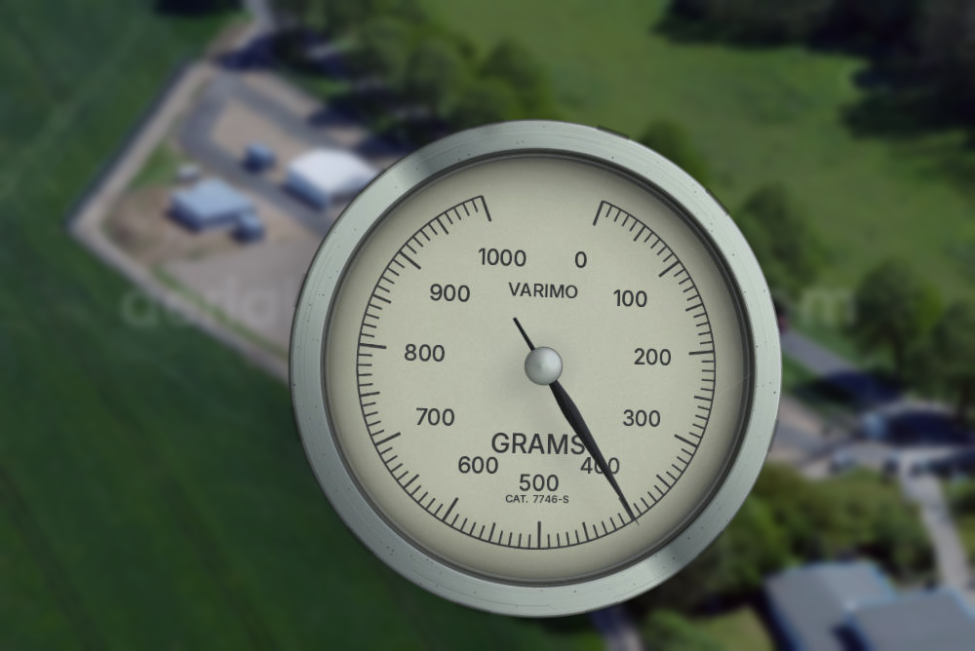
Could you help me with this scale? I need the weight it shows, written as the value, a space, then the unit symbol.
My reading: 400 g
